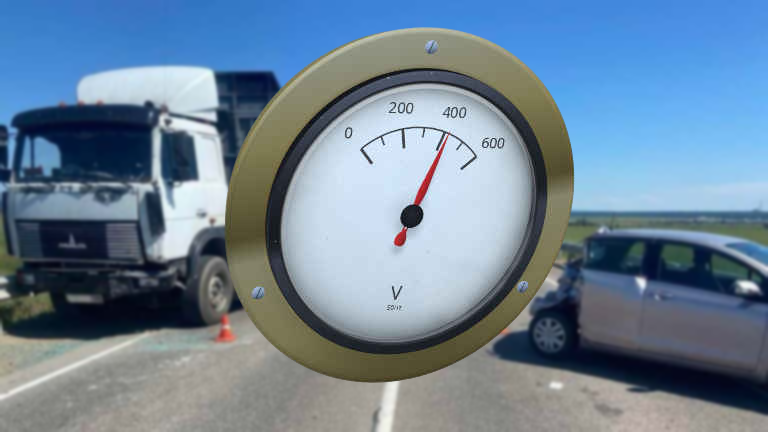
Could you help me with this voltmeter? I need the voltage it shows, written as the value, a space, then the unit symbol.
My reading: 400 V
